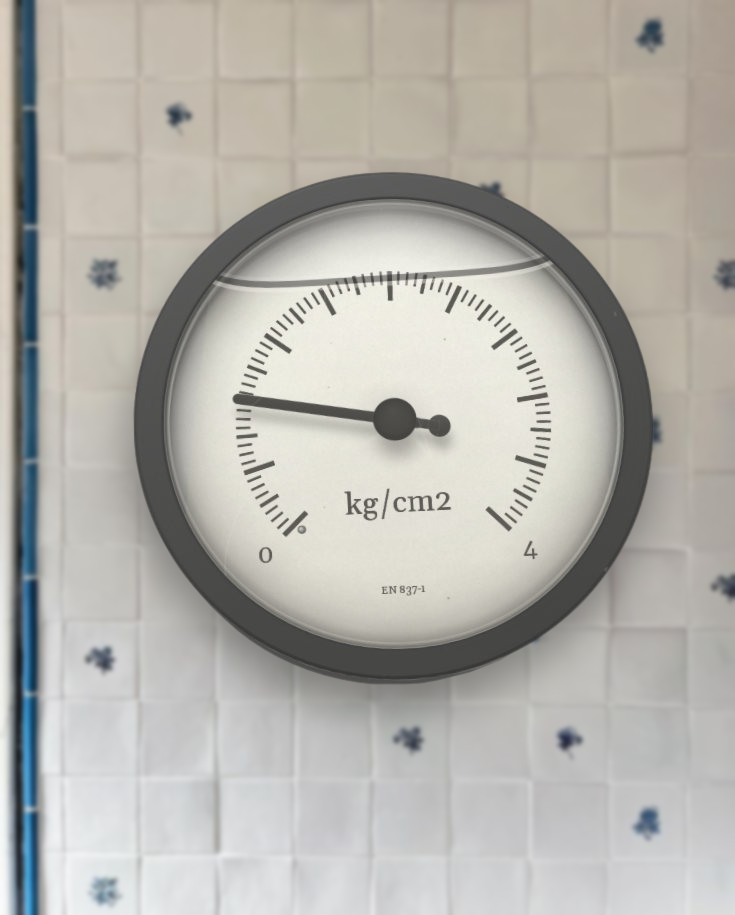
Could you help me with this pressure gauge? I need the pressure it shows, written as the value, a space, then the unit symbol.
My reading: 0.8 kg/cm²
